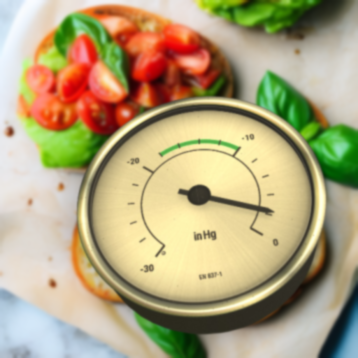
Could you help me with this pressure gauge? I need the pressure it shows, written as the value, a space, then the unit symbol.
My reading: -2 inHg
